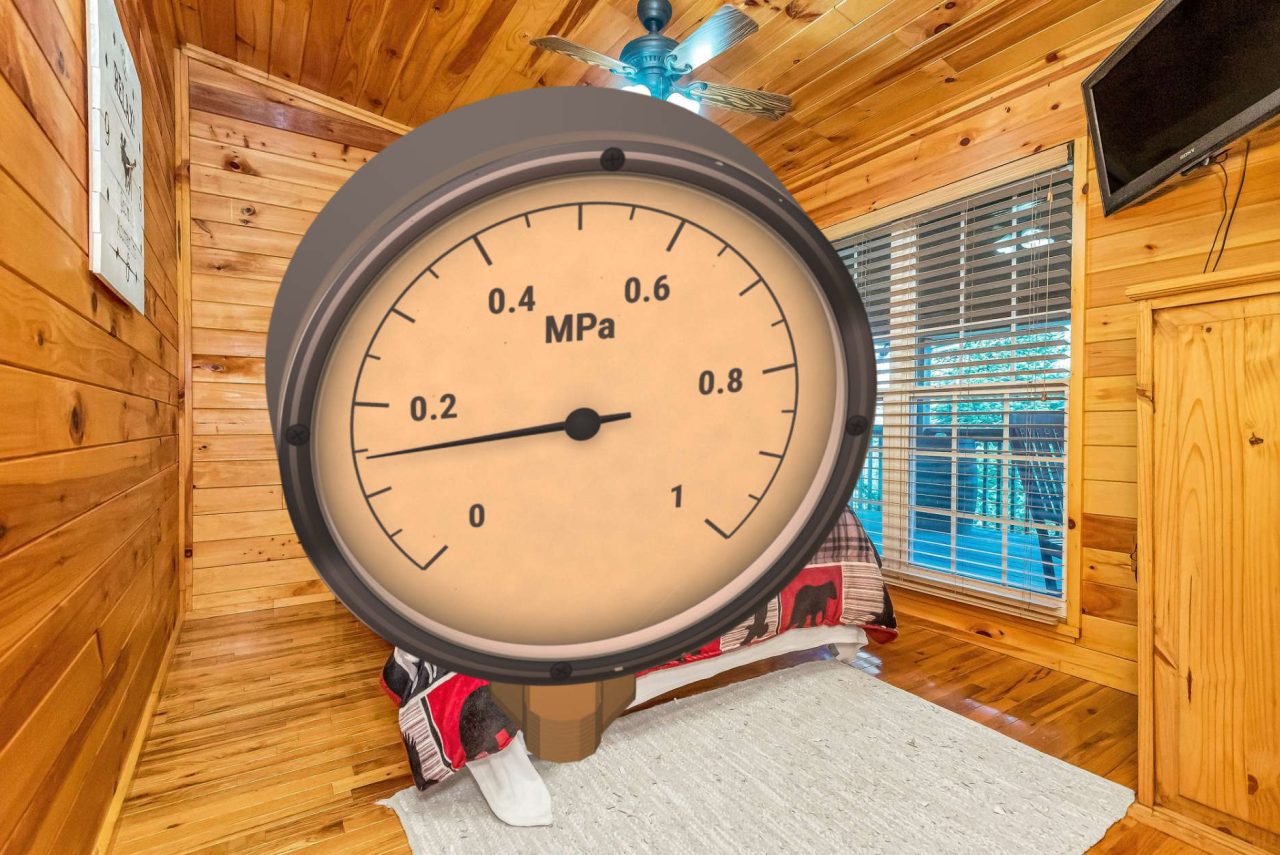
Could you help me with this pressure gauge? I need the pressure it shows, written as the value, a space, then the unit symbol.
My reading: 0.15 MPa
